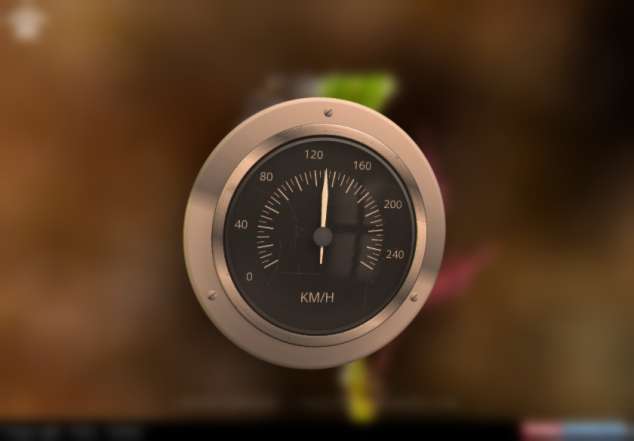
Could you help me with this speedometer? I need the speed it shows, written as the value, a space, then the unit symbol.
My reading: 130 km/h
